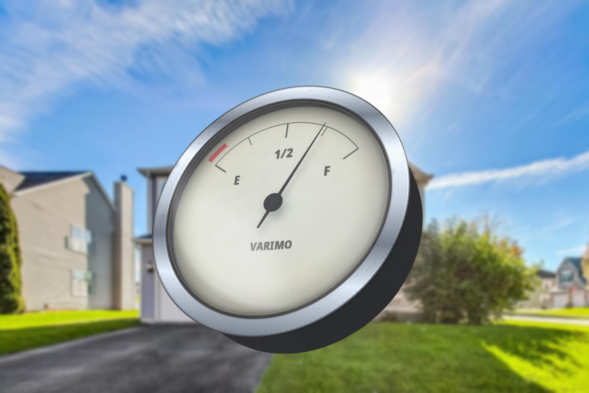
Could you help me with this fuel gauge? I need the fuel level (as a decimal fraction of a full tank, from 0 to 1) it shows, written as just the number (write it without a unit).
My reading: 0.75
